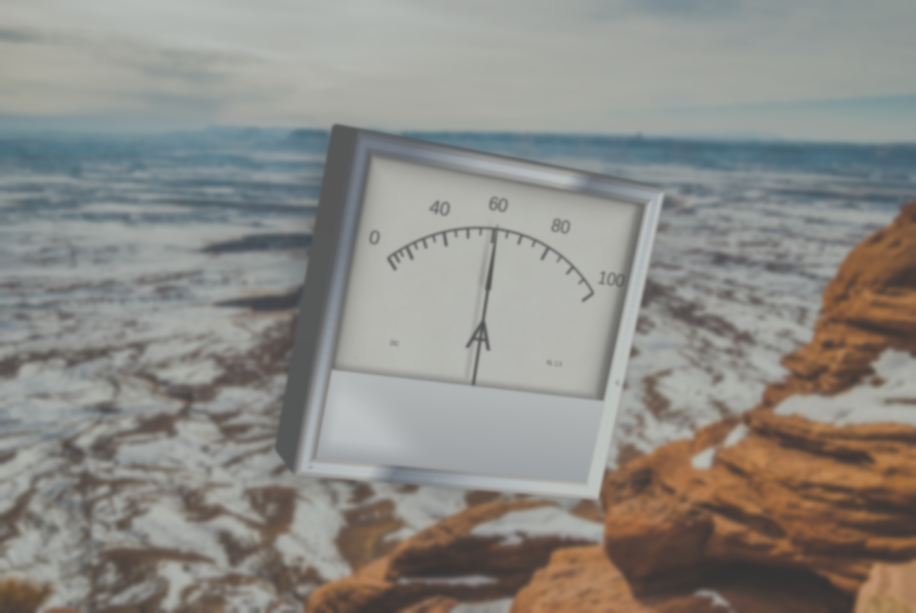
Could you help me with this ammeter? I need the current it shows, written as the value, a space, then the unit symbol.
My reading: 60 A
